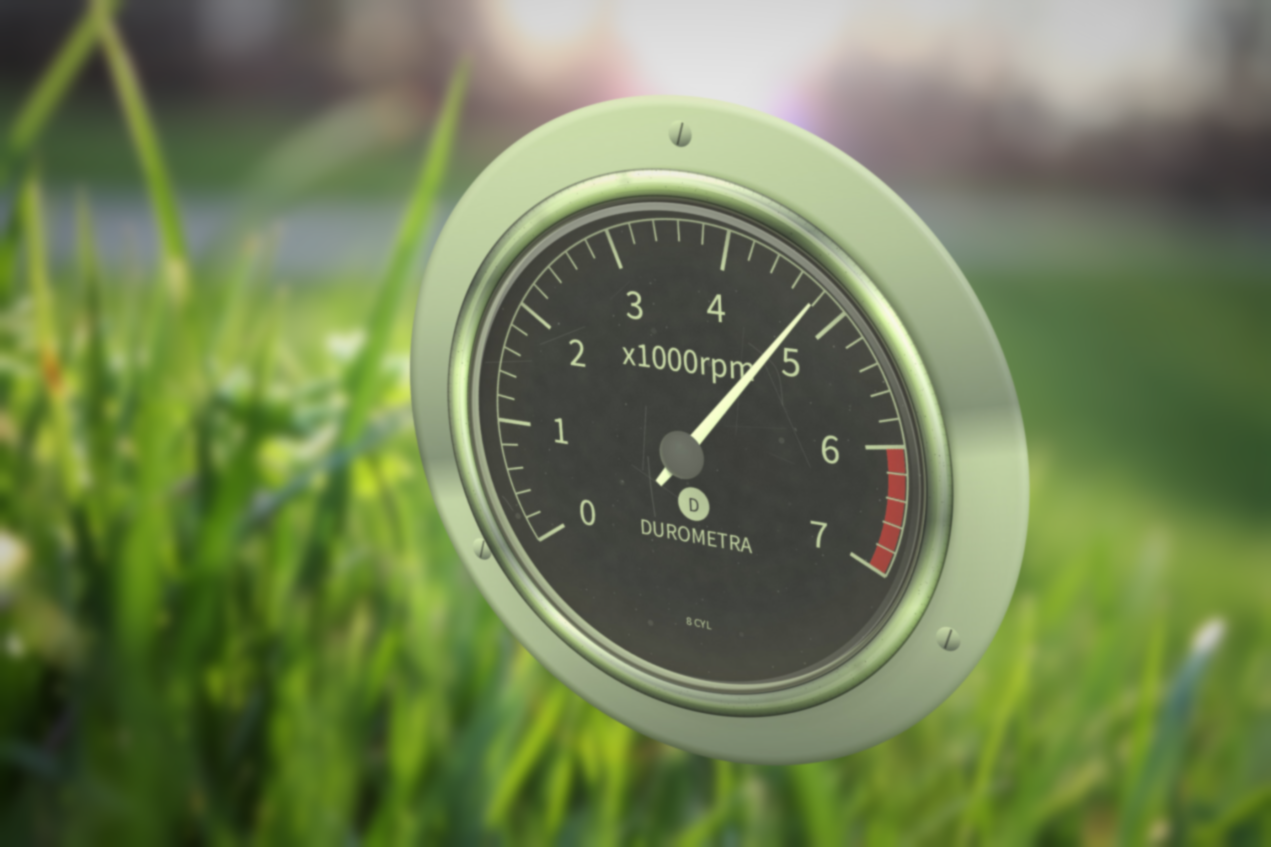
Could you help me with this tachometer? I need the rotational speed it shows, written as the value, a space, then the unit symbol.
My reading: 4800 rpm
